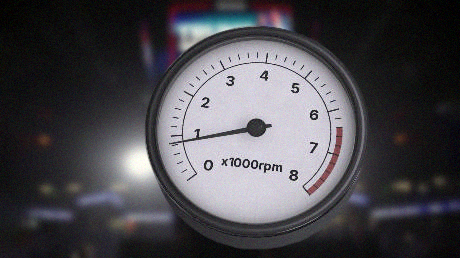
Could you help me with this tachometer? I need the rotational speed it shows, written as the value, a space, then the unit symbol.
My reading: 800 rpm
